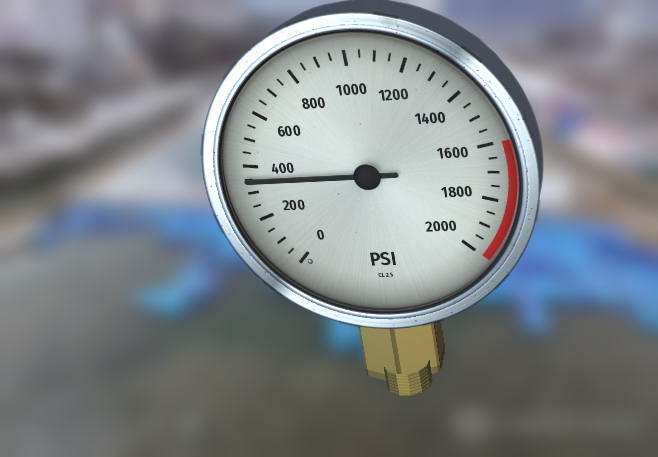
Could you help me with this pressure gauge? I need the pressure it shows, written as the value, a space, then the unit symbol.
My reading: 350 psi
